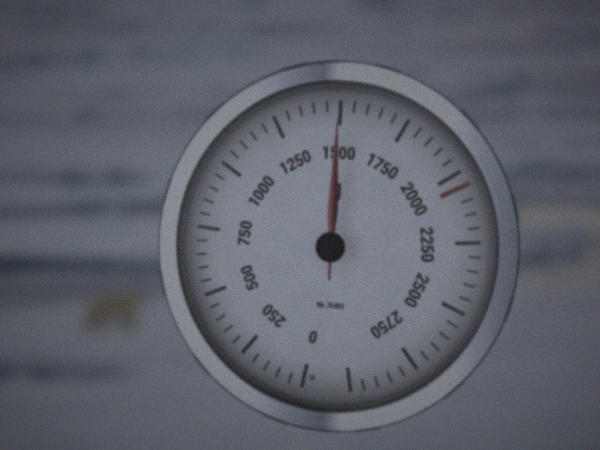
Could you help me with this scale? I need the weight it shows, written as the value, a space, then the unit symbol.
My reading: 1500 g
